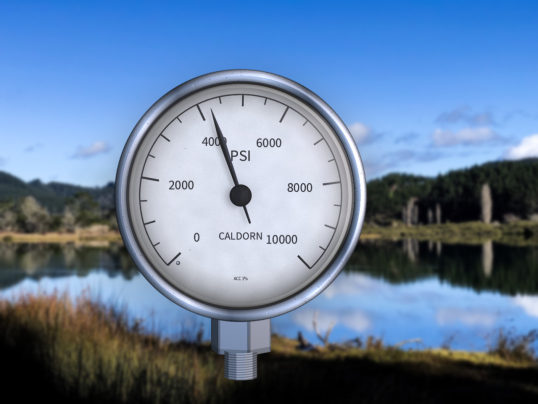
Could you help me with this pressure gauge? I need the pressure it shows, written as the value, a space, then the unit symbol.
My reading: 4250 psi
